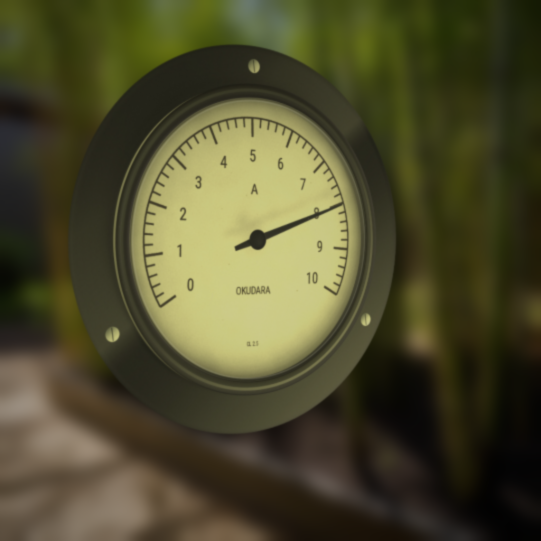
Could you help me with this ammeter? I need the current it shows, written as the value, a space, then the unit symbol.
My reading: 8 A
